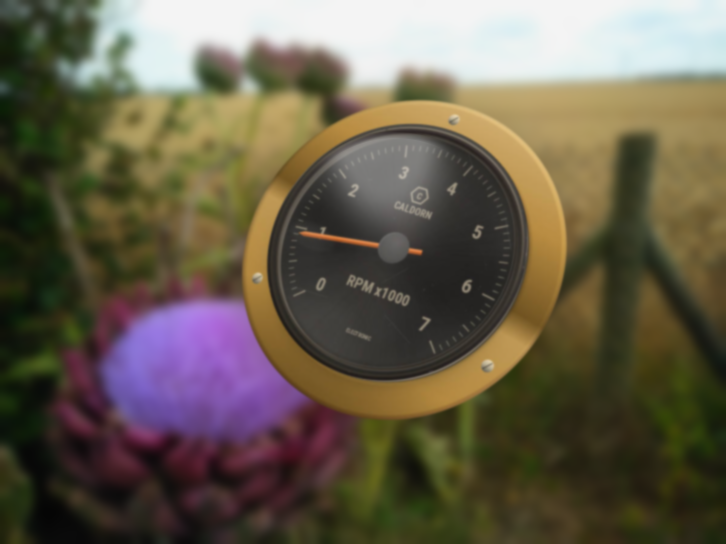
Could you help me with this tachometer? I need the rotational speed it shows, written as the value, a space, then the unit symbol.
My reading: 900 rpm
